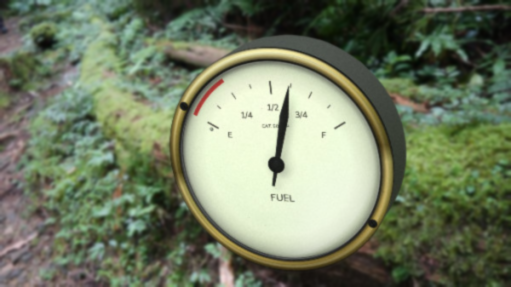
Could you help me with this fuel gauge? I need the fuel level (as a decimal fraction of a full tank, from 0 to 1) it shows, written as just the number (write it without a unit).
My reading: 0.625
